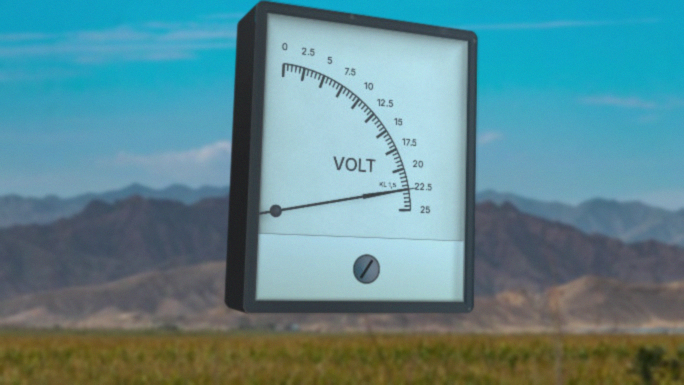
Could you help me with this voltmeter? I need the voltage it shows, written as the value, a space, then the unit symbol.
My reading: 22.5 V
